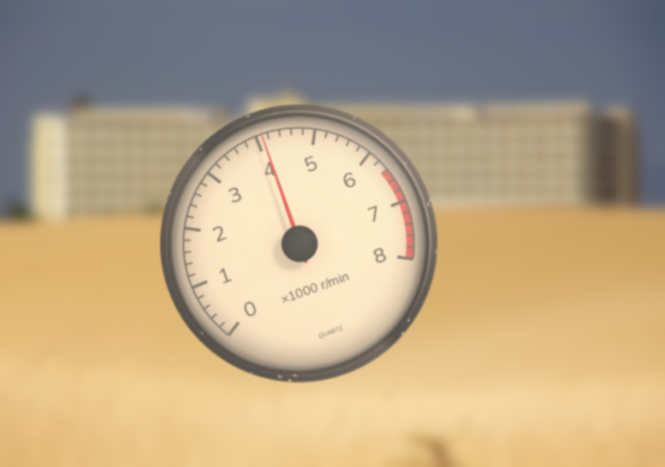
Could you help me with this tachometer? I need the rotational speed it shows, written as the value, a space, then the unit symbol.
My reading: 4100 rpm
